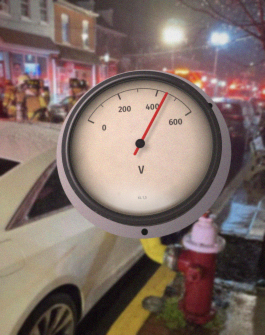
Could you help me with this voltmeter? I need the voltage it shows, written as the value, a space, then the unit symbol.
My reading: 450 V
